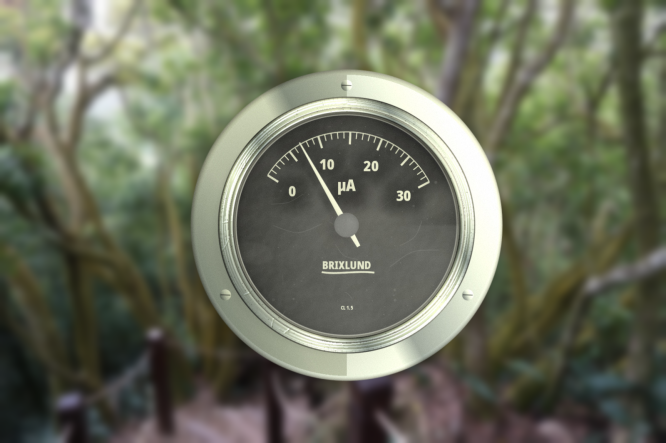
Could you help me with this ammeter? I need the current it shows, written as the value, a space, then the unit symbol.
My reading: 7 µA
